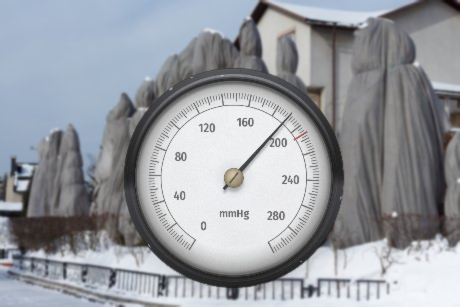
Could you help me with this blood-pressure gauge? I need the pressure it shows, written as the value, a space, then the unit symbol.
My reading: 190 mmHg
